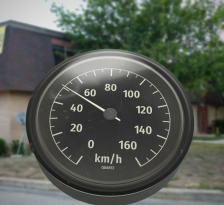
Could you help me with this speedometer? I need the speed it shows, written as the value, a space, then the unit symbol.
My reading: 50 km/h
